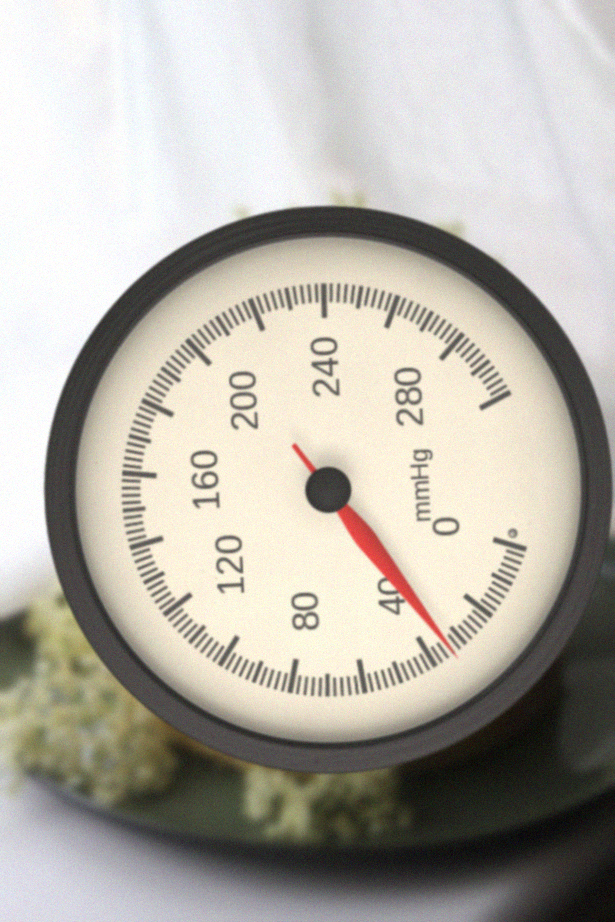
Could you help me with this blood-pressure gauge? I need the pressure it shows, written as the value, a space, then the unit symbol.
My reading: 34 mmHg
